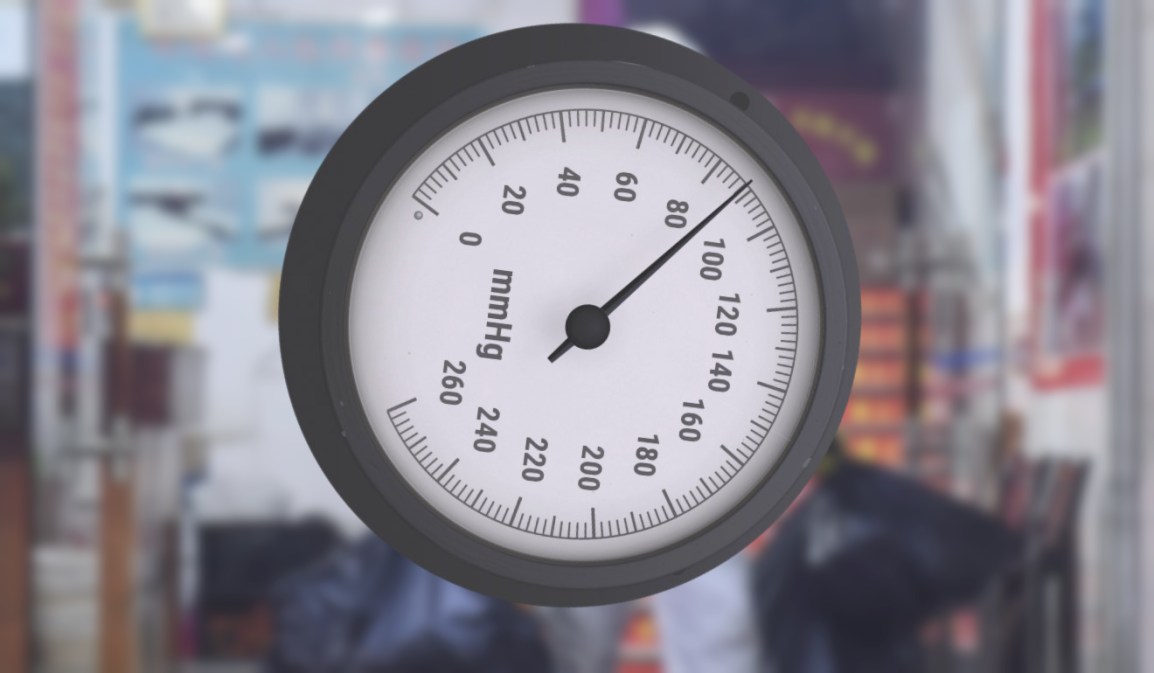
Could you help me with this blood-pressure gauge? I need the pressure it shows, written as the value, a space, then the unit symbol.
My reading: 88 mmHg
